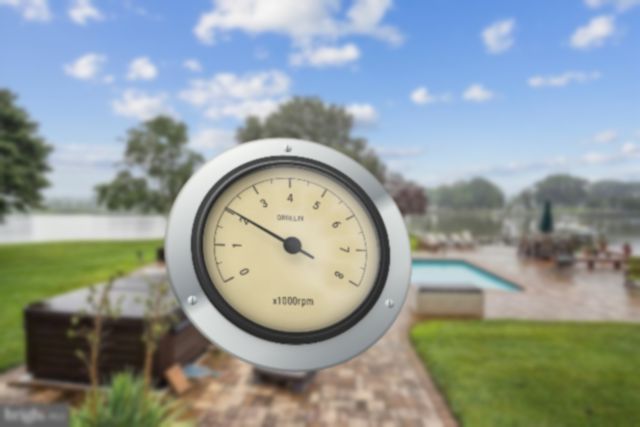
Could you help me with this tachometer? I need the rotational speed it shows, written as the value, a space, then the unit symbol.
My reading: 2000 rpm
